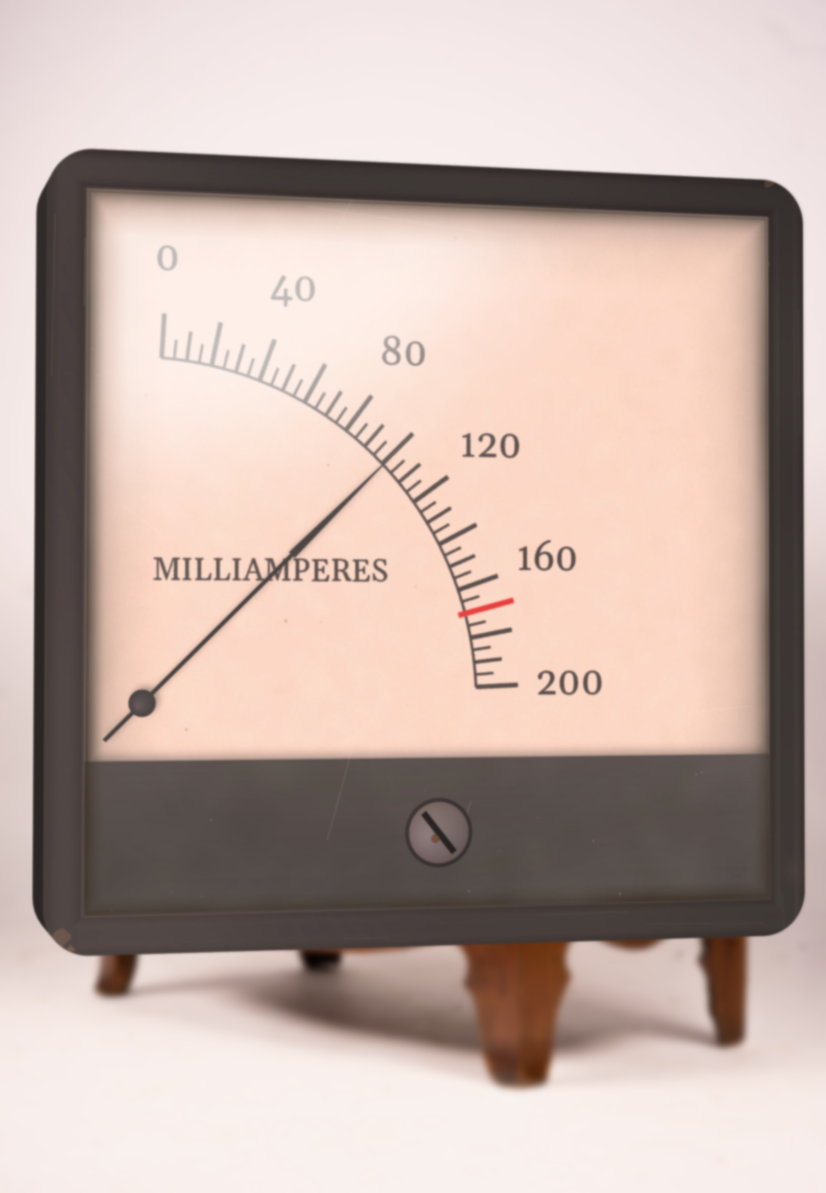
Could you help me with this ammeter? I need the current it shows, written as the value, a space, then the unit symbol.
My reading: 100 mA
